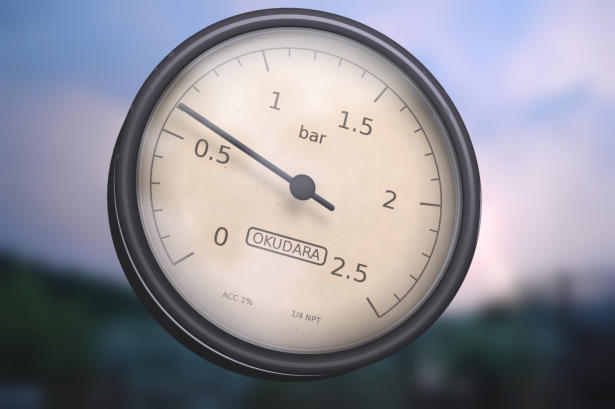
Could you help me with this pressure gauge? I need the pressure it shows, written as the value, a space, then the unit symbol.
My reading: 0.6 bar
